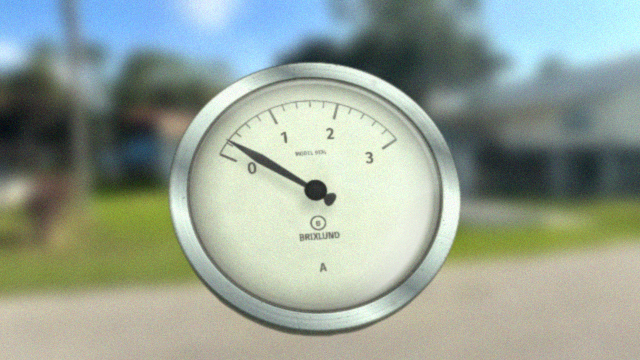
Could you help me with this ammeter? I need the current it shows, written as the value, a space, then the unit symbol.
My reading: 0.2 A
